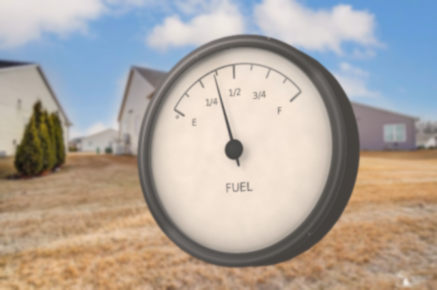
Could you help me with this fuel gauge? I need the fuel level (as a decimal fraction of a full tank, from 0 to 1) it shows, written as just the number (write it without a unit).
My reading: 0.375
